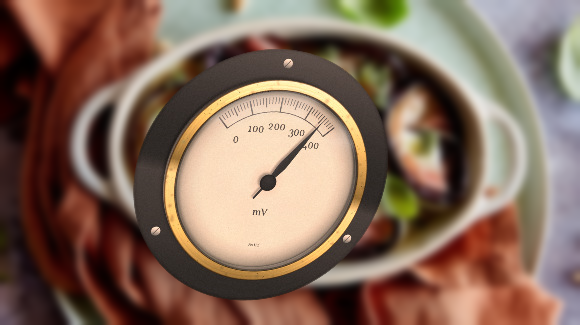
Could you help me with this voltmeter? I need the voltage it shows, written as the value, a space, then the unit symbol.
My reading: 350 mV
